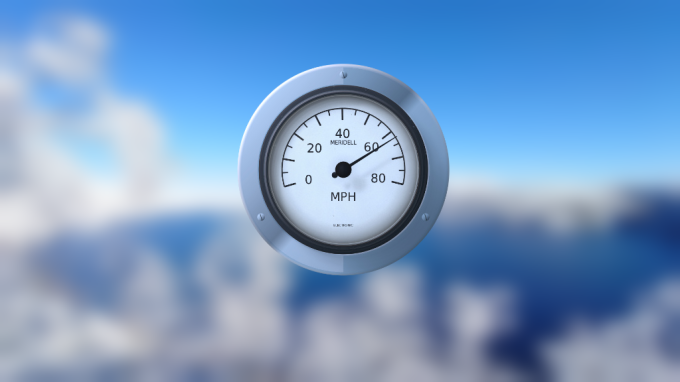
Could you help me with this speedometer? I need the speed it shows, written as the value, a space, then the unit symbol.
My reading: 62.5 mph
